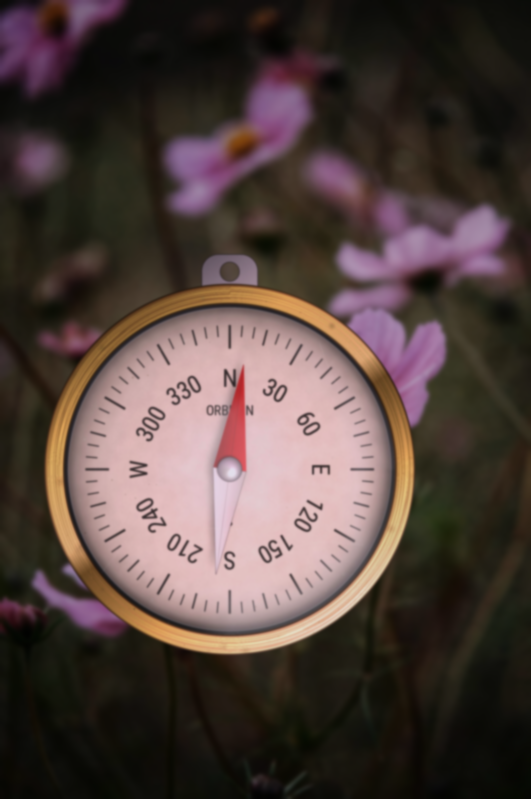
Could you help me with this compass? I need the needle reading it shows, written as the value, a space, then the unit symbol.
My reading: 7.5 °
